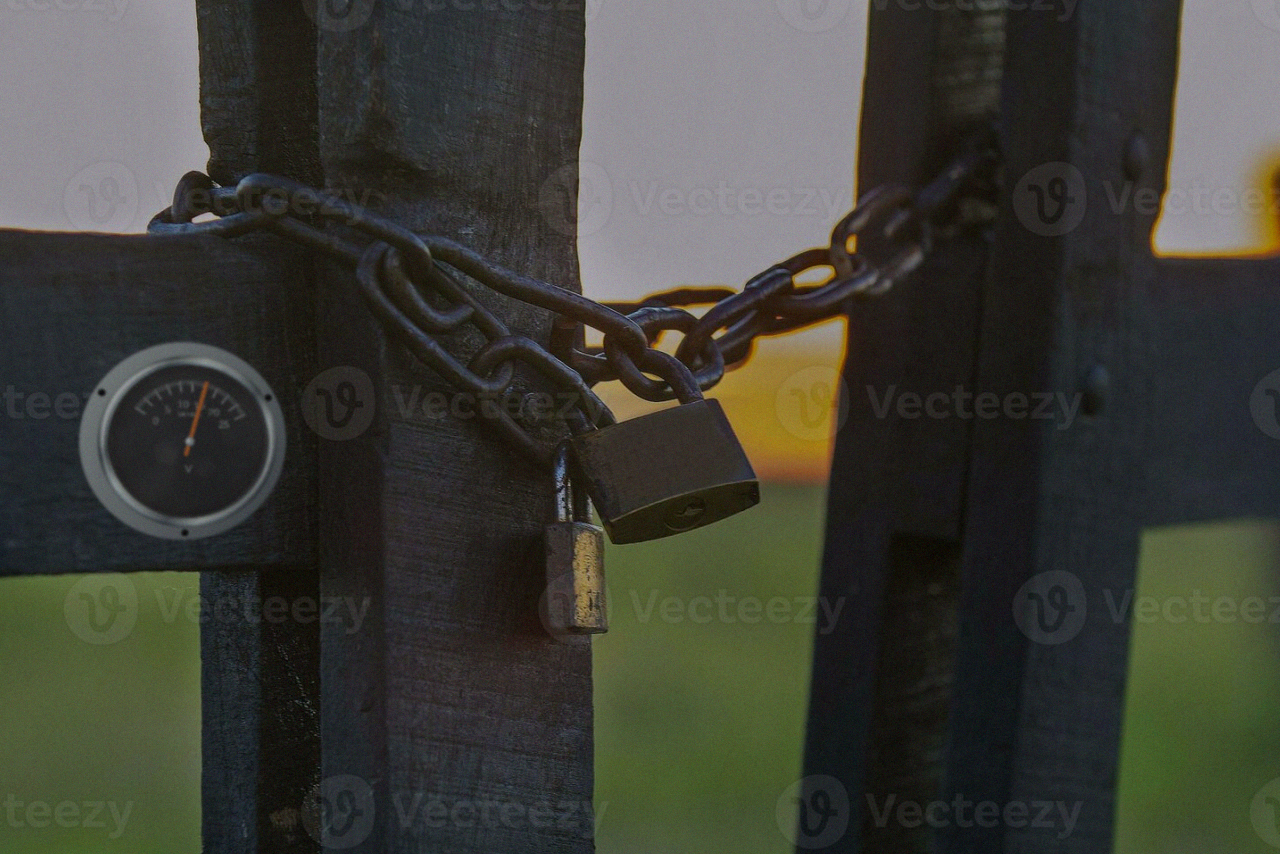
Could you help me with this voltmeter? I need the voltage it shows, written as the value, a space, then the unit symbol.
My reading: 15 V
